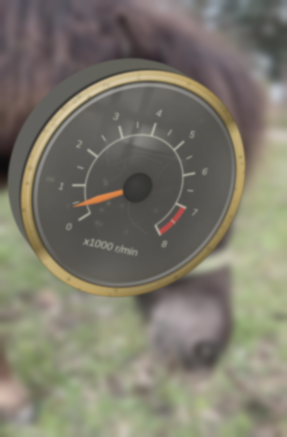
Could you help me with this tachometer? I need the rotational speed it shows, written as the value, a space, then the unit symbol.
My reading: 500 rpm
